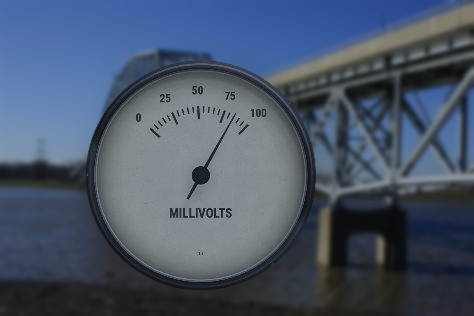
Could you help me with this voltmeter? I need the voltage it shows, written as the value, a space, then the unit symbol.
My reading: 85 mV
